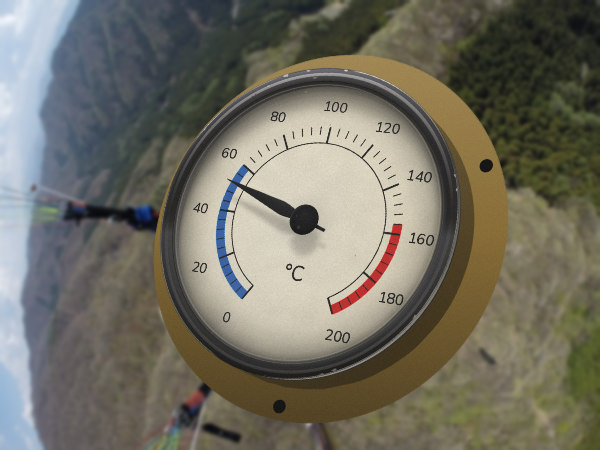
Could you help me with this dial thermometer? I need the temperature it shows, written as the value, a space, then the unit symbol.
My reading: 52 °C
